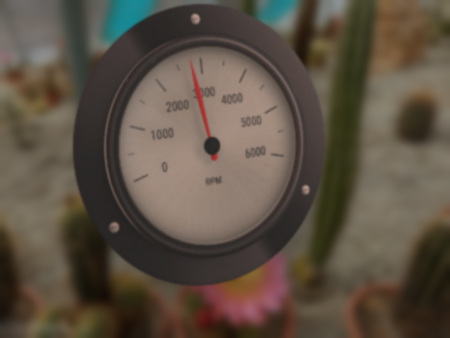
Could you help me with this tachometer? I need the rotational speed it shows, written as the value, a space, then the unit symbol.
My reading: 2750 rpm
